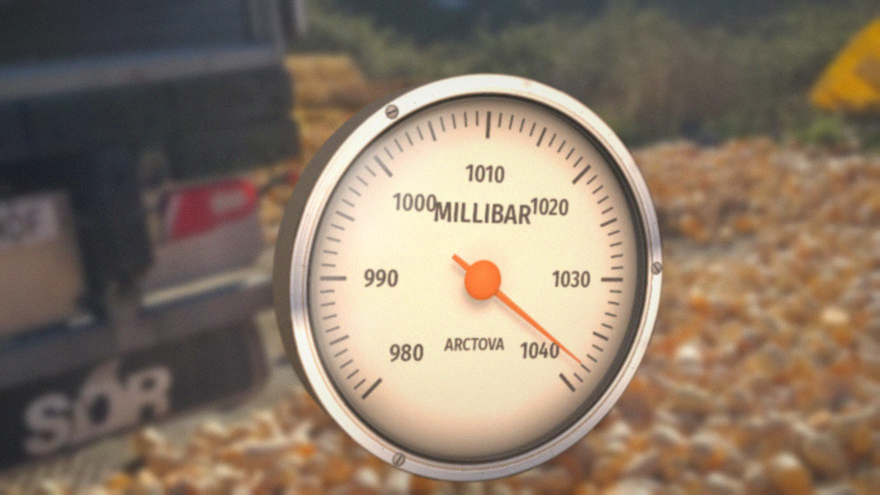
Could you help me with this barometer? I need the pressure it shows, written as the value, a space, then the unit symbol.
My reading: 1038 mbar
